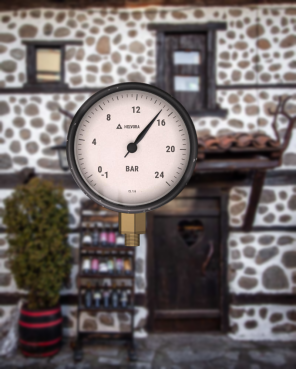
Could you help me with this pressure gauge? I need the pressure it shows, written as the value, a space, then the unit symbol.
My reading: 15 bar
